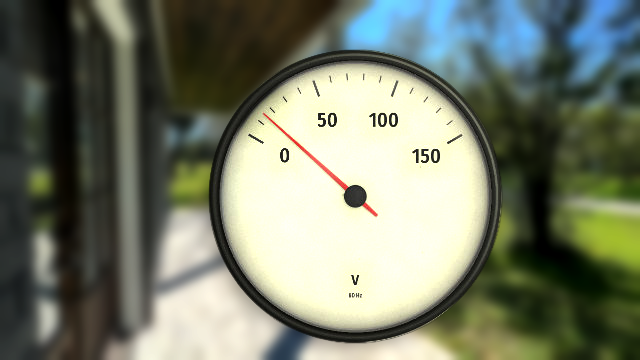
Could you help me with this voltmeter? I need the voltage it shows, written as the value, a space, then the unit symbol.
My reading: 15 V
